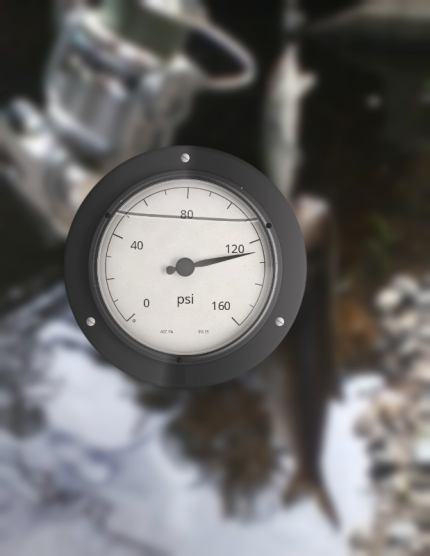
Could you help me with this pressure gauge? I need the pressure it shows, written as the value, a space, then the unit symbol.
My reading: 125 psi
